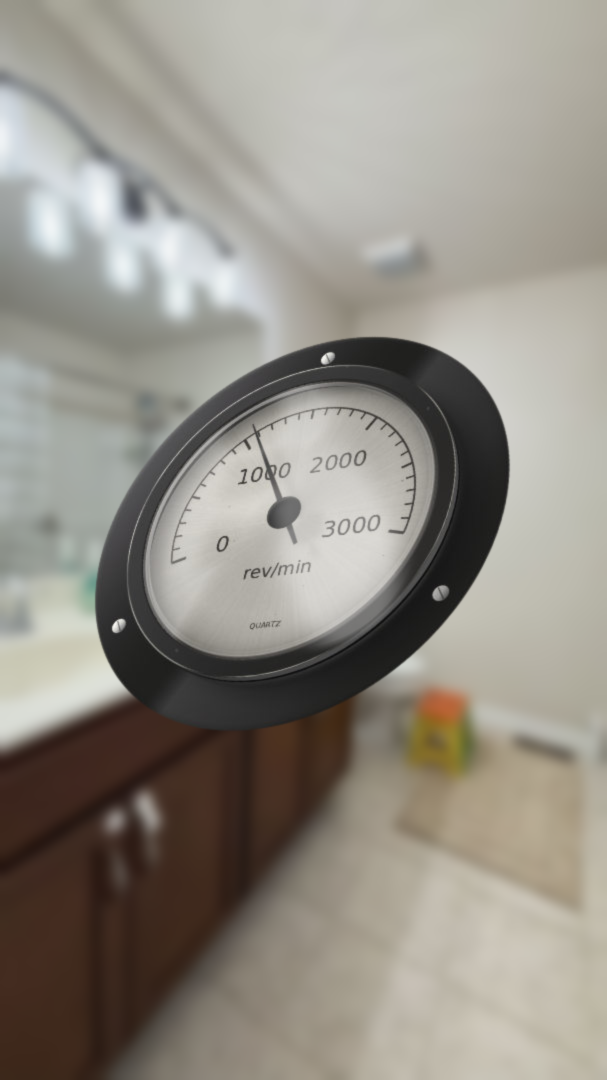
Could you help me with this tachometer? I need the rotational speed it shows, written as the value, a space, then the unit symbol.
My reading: 1100 rpm
